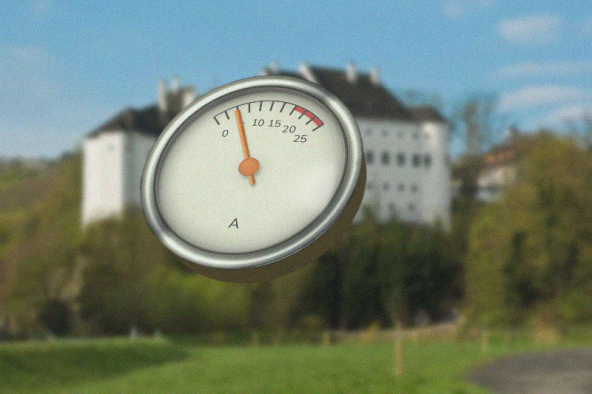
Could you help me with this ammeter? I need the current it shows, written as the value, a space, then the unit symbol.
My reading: 5 A
